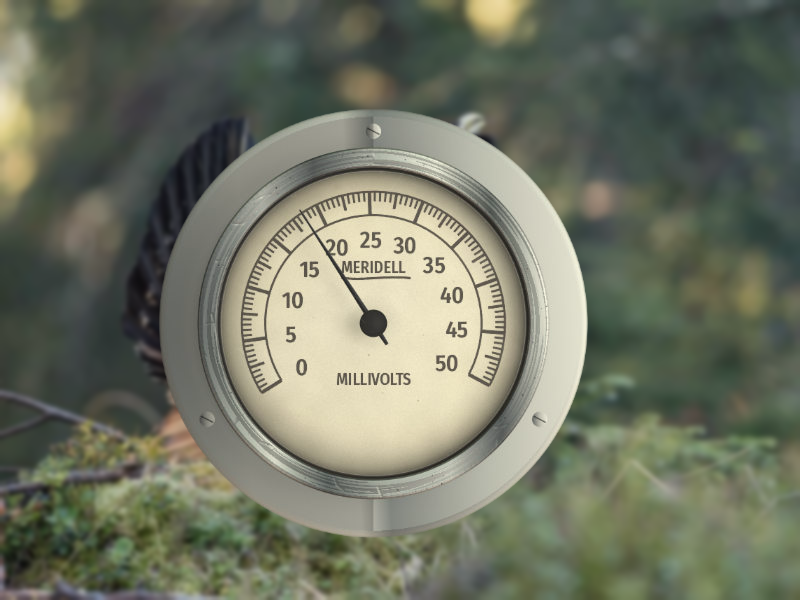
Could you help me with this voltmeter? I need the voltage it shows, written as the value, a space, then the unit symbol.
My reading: 18.5 mV
